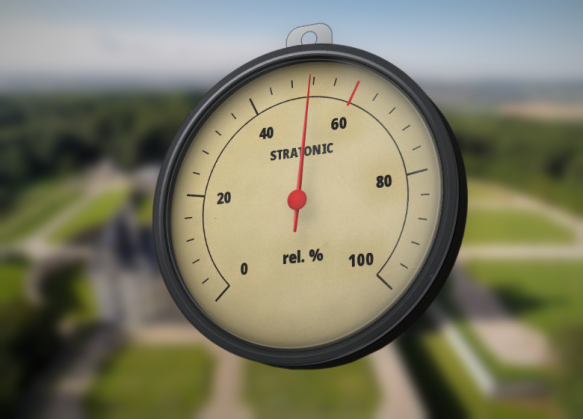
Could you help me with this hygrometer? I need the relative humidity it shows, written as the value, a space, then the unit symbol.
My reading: 52 %
